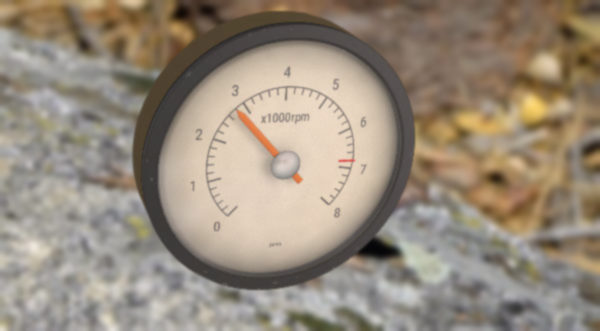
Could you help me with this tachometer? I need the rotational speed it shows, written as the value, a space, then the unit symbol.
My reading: 2800 rpm
